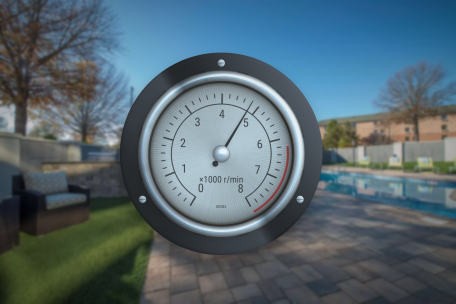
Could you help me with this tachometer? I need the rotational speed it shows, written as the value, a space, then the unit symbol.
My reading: 4800 rpm
